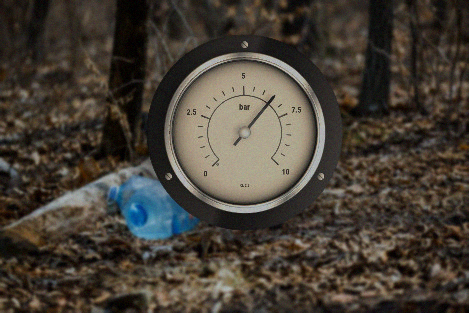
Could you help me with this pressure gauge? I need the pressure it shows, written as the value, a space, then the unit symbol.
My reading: 6.5 bar
